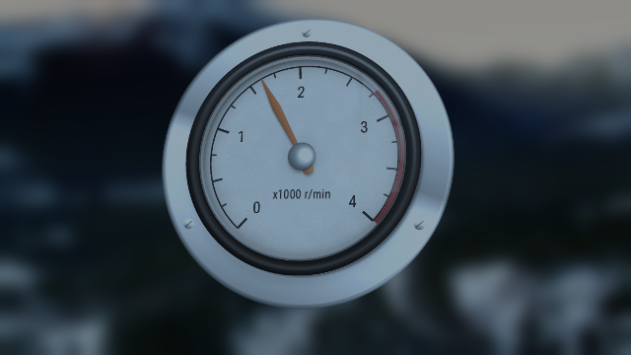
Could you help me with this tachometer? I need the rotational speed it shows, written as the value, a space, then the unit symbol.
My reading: 1625 rpm
